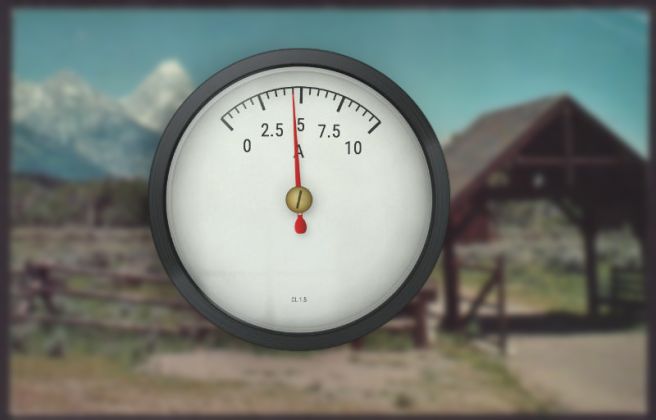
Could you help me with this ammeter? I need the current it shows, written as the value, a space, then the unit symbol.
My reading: 4.5 A
